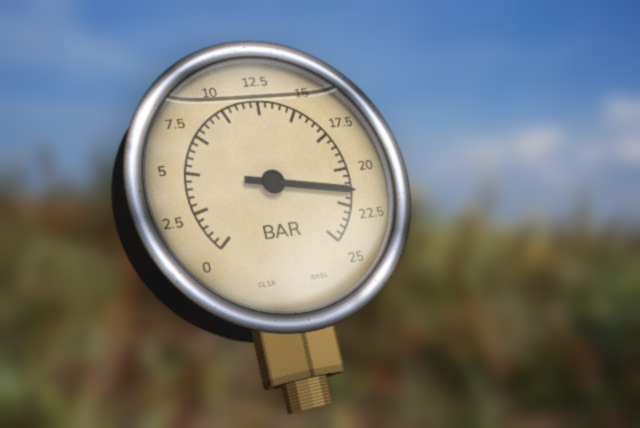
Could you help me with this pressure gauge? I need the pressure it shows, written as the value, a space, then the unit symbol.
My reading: 21.5 bar
